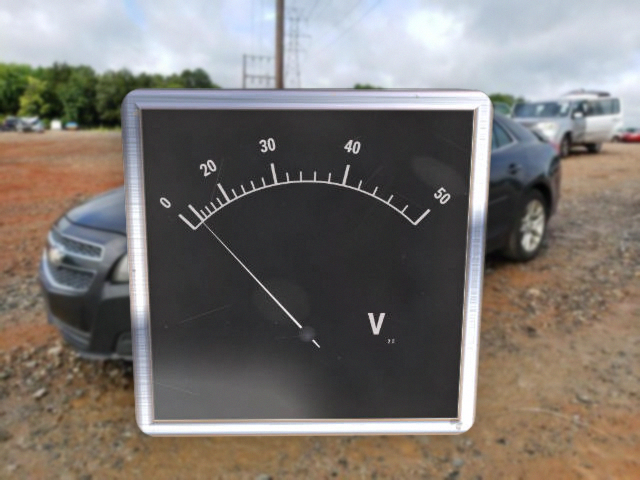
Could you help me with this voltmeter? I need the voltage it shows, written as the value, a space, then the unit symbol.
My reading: 10 V
